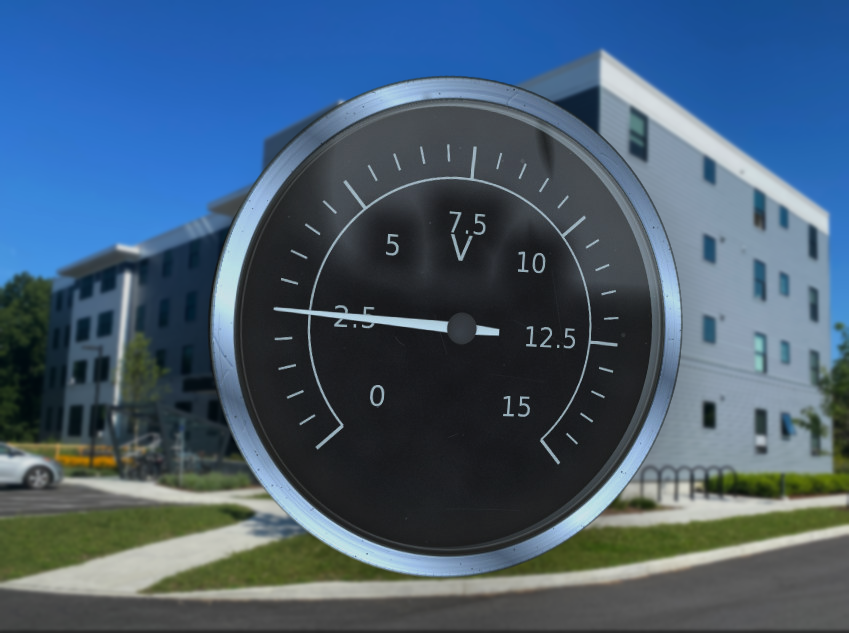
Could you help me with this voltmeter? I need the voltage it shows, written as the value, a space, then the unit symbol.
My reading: 2.5 V
